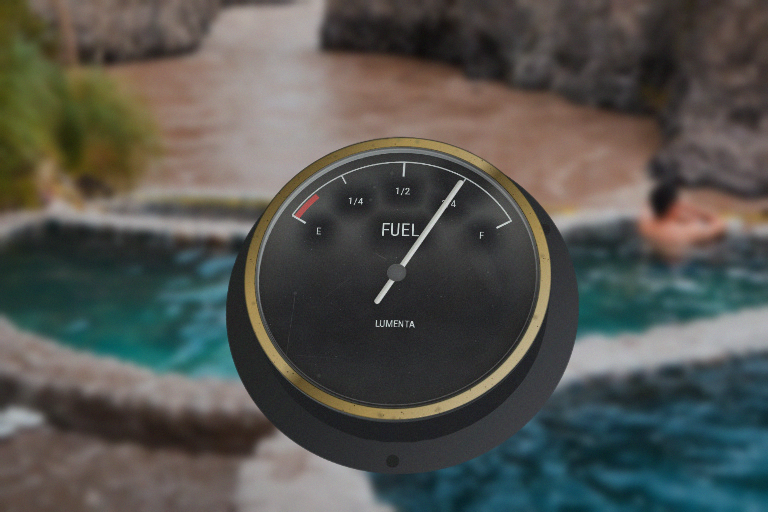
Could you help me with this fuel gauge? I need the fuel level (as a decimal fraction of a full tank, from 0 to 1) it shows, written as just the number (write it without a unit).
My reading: 0.75
